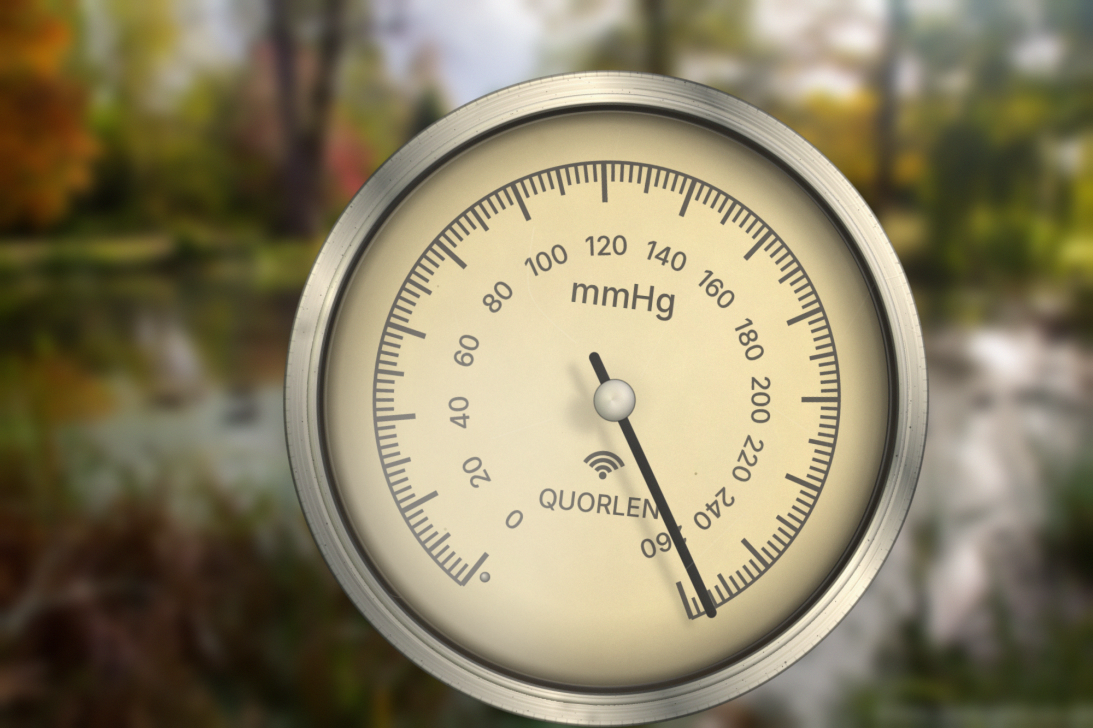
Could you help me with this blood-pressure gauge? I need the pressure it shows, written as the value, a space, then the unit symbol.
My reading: 256 mmHg
